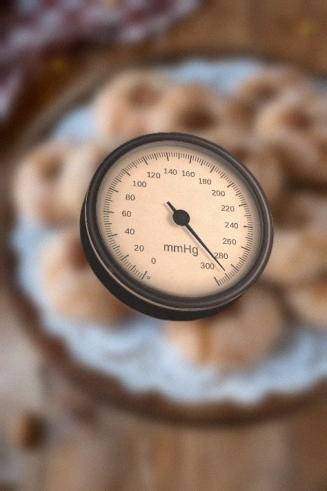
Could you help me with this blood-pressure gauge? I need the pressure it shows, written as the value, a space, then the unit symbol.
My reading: 290 mmHg
